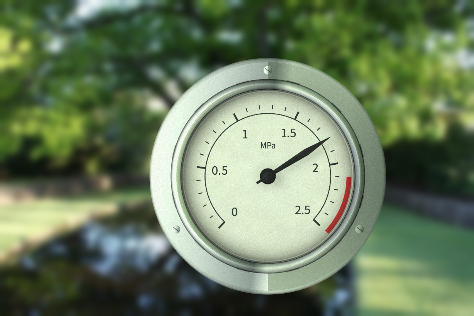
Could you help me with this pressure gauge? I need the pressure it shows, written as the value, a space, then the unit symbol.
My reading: 1.8 MPa
